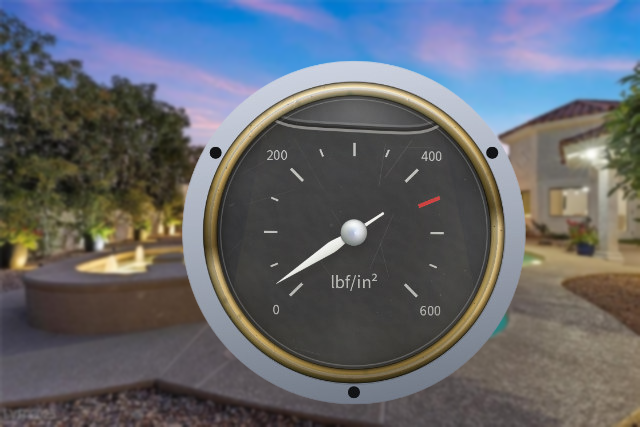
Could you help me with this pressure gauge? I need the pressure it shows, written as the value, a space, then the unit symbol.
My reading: 25 psi
